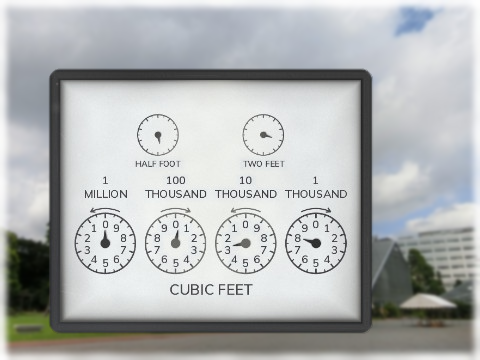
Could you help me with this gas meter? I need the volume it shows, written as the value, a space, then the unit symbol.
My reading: 2800 ft³
